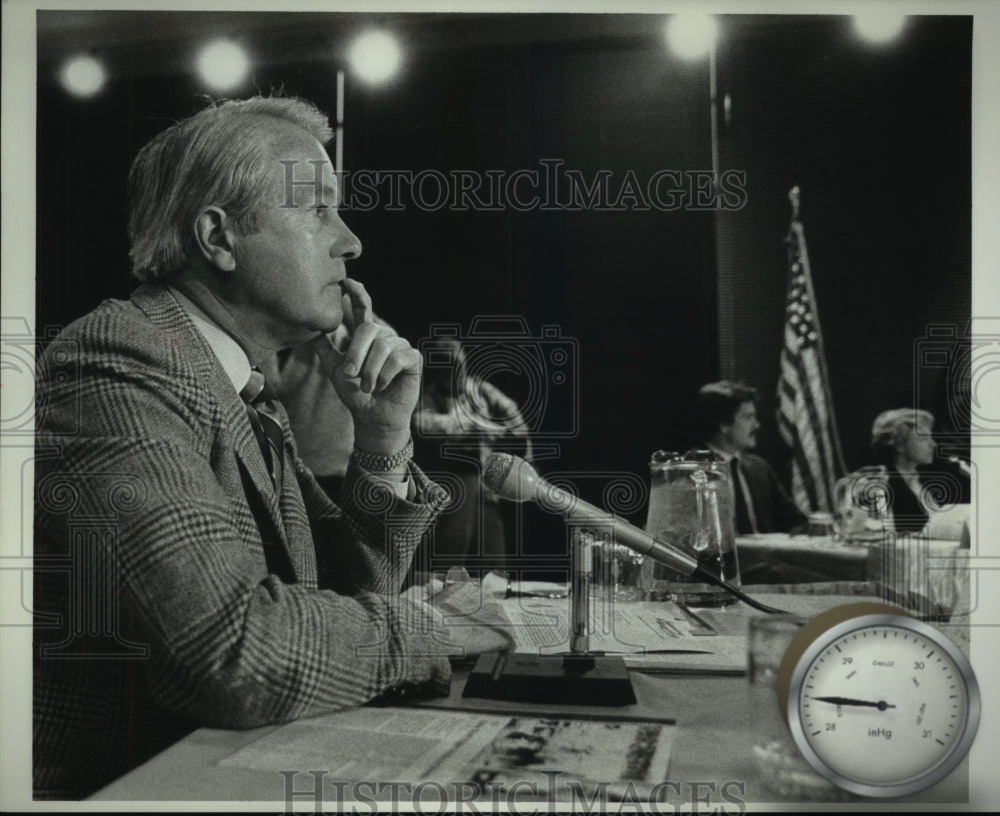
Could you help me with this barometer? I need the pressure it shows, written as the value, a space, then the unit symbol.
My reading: 28.4 inHg
